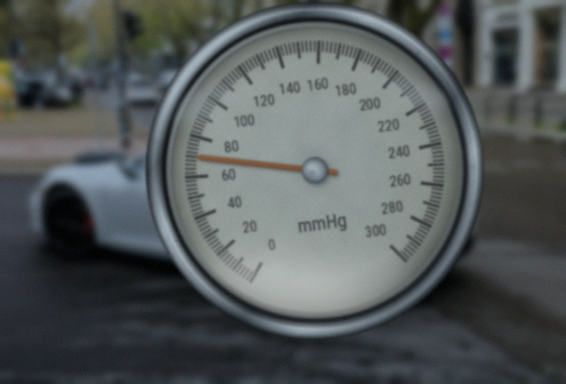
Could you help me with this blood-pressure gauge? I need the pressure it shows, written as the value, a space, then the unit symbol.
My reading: 70 mmHg
